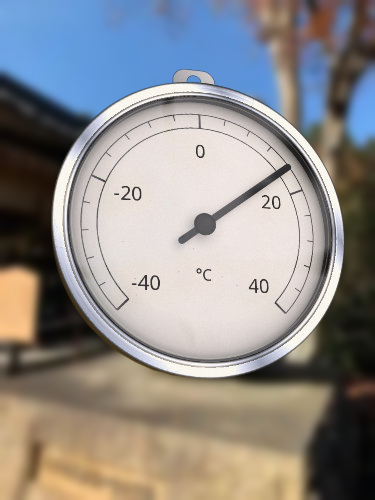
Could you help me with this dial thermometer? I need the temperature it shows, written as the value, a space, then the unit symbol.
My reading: 16 °C
